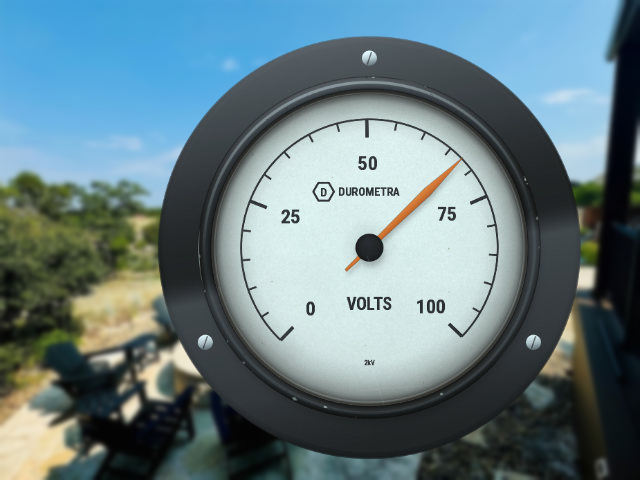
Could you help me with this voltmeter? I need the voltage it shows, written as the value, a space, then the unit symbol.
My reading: 67.5 V
